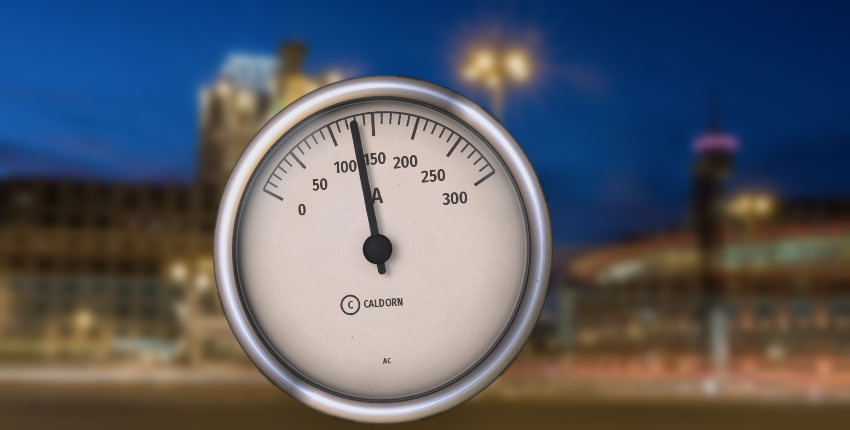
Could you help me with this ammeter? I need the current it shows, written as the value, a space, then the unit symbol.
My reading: 130 A
